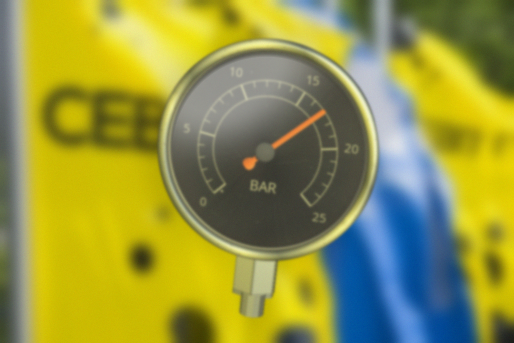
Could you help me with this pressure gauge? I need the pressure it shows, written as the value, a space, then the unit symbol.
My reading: 17 bar
